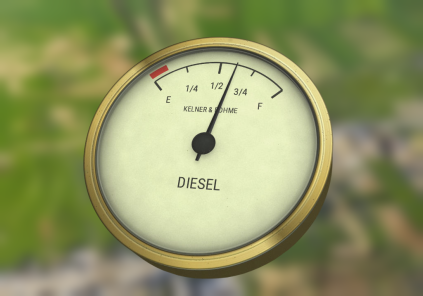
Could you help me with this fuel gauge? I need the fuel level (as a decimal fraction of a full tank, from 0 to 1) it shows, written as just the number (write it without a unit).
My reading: 0.625
